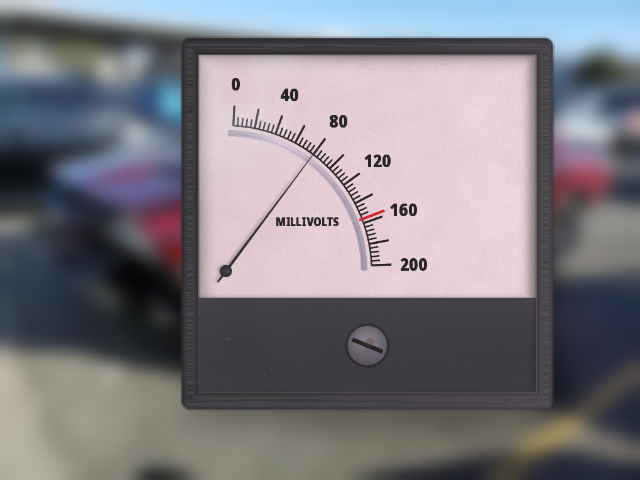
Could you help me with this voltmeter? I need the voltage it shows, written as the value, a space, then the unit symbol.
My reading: 80 mV
